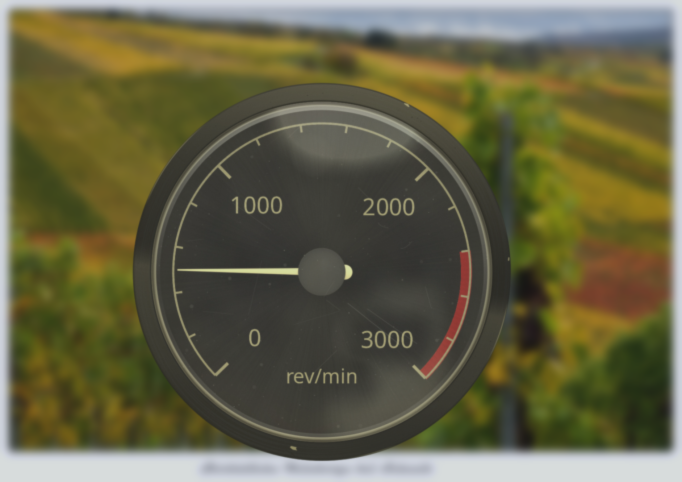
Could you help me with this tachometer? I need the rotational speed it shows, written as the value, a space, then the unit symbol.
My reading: 500 rpm
